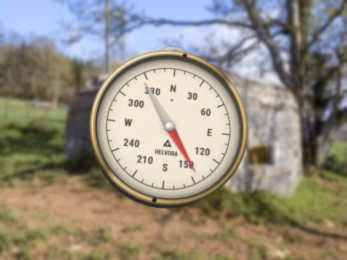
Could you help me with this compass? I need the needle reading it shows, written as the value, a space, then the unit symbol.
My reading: 145 °
